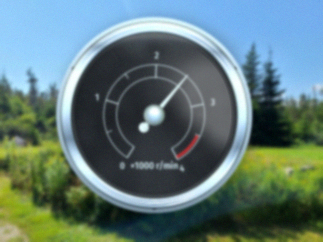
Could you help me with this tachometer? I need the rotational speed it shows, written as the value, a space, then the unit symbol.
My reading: 2500 rpm
